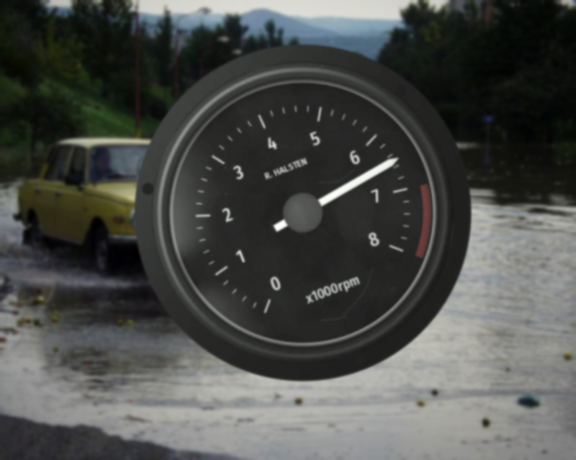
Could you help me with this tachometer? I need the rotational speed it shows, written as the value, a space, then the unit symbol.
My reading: 6500 rpm
